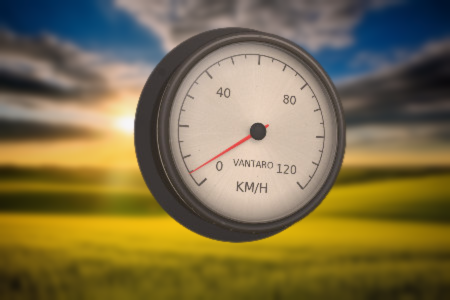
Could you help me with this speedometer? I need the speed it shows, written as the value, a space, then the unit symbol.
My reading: 5 km/h
